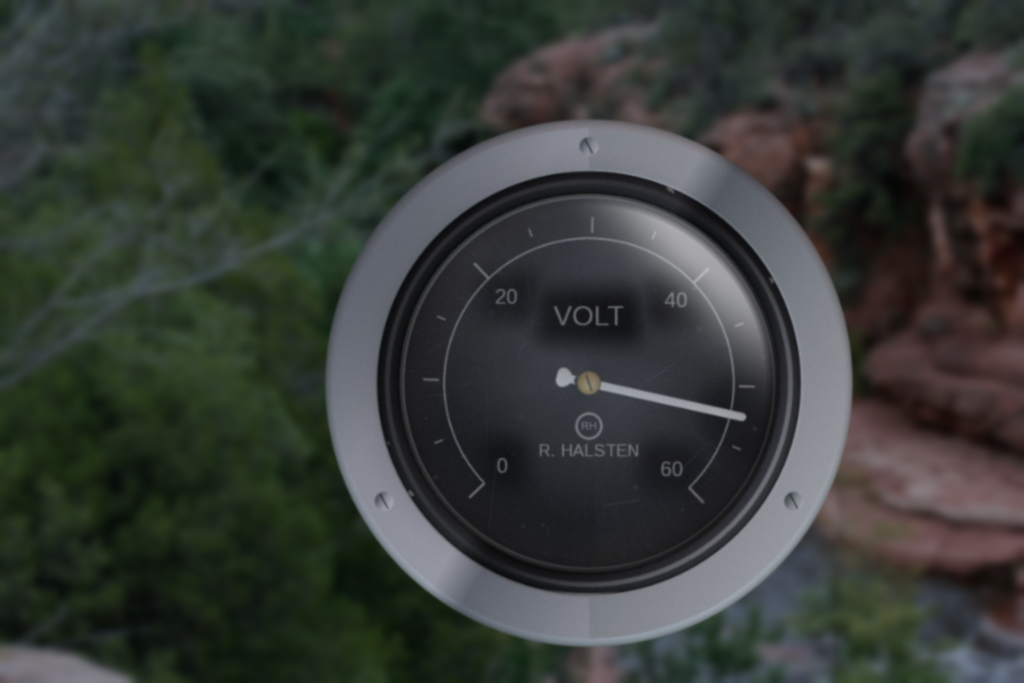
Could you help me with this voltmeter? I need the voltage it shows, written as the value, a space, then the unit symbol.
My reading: 52.5 V
